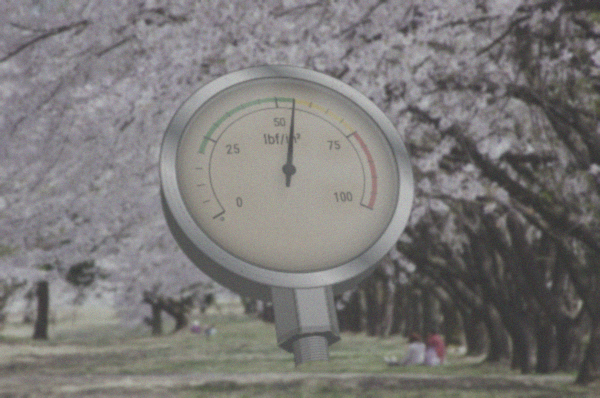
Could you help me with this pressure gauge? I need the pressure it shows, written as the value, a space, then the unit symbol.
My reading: 55 psi
